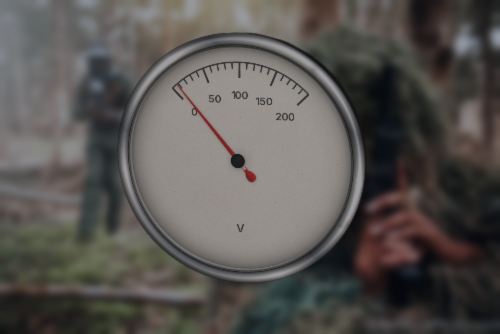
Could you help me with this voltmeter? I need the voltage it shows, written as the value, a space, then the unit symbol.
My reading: 10 V
